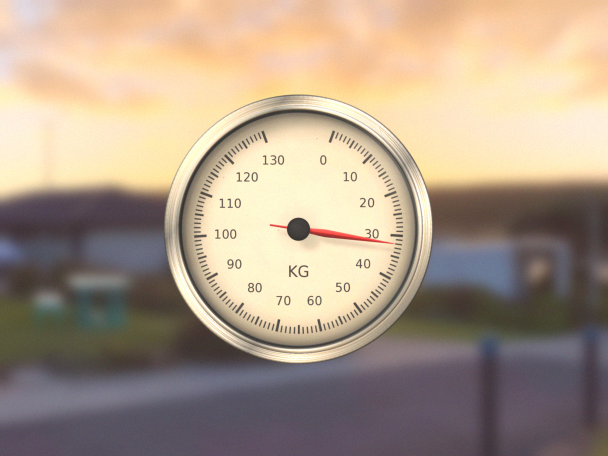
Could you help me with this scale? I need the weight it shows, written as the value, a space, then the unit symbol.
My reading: 32 kg
